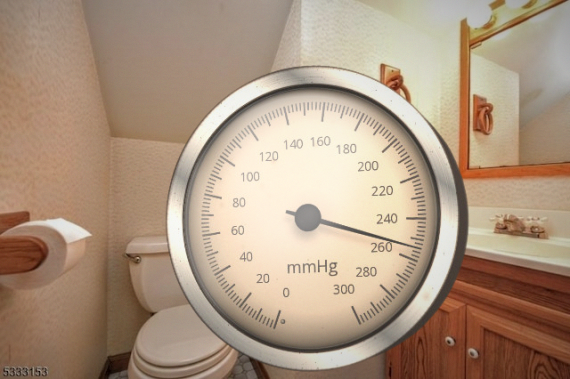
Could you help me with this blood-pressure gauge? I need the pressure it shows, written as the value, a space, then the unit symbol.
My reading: 254 mmHg
